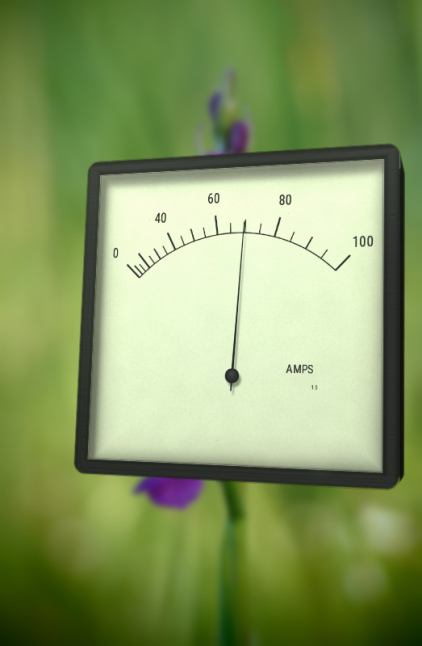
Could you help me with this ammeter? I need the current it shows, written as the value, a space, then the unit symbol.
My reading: 70 A
